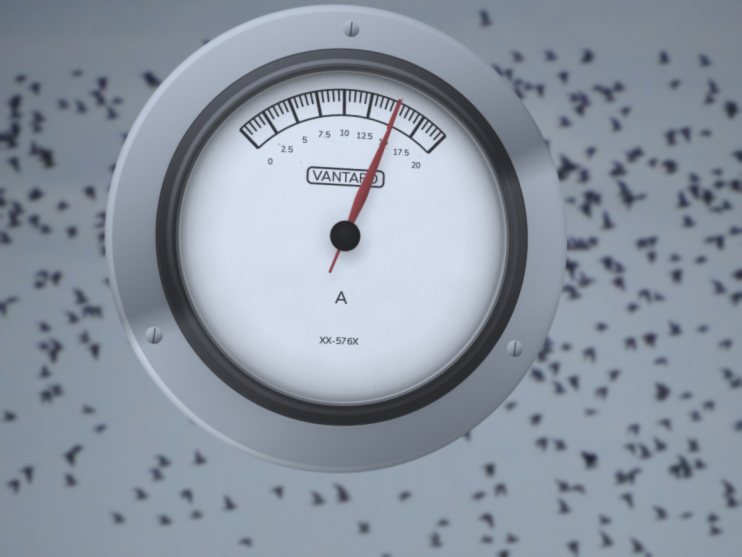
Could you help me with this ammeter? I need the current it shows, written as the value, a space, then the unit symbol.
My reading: 15 A
